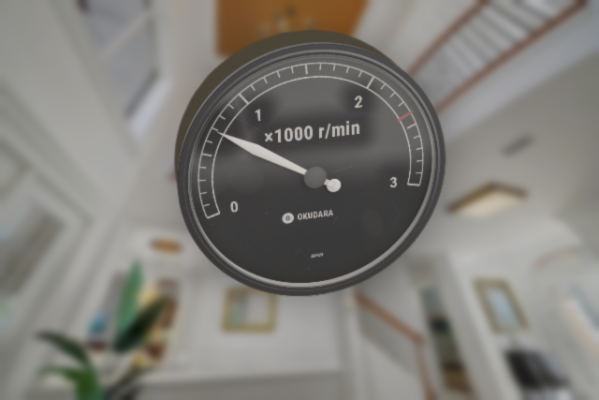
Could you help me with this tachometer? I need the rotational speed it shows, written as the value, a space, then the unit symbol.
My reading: 700 rpm
